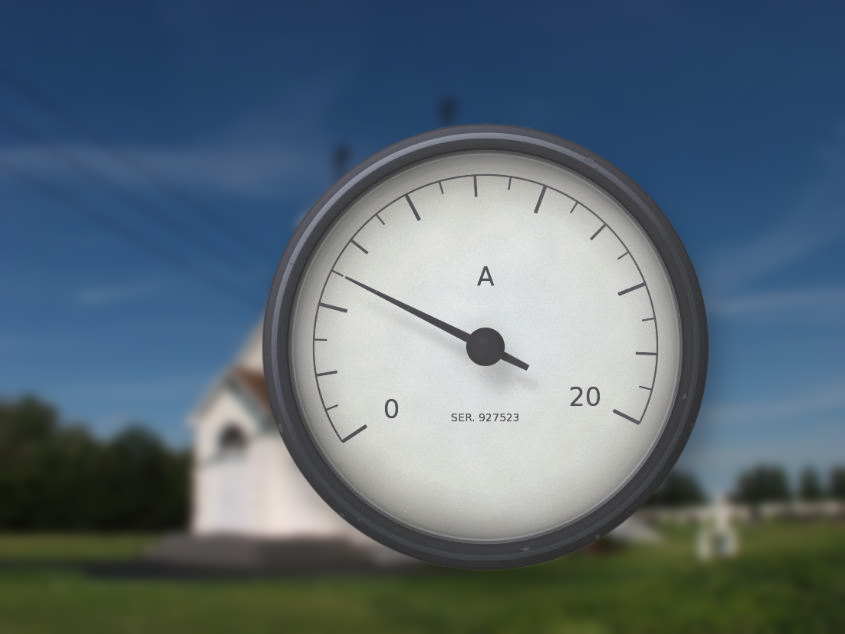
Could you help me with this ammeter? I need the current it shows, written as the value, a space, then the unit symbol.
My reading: 5 A
